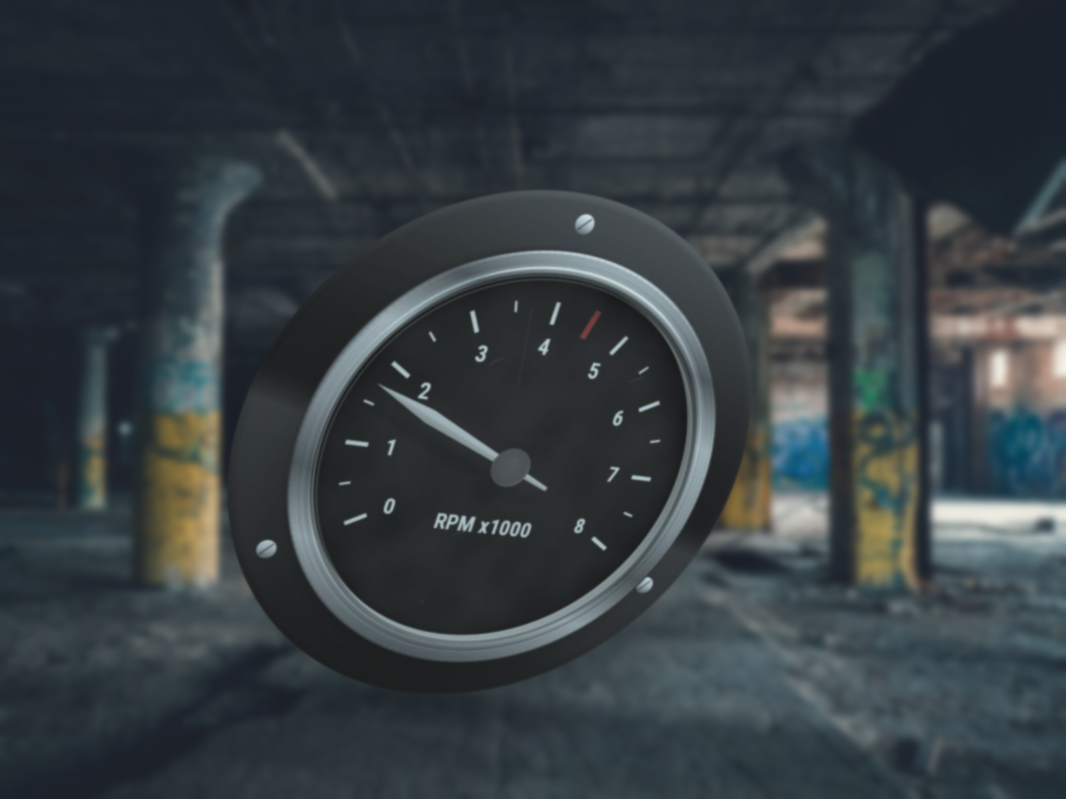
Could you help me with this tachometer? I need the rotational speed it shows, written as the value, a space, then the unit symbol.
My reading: 1750 rpm
